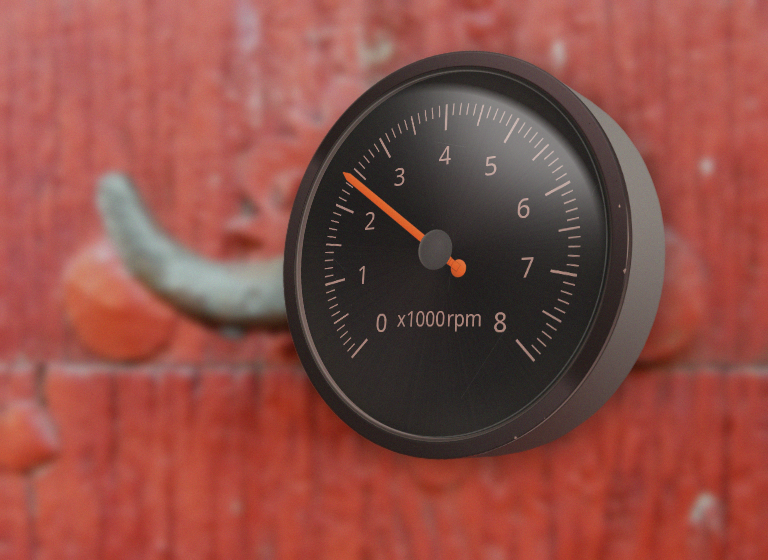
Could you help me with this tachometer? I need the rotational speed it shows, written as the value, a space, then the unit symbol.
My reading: 2400 rpm
